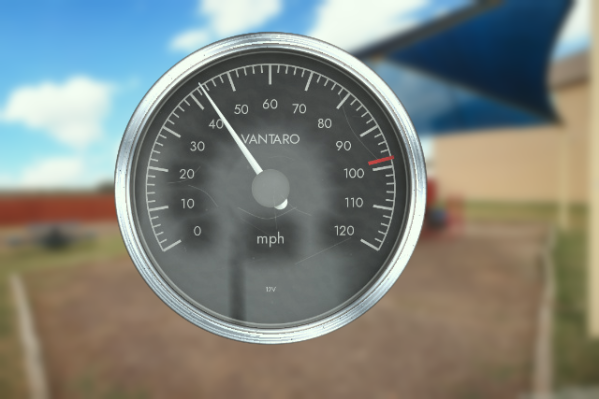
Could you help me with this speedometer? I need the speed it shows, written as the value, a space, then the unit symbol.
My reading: 43 mph
